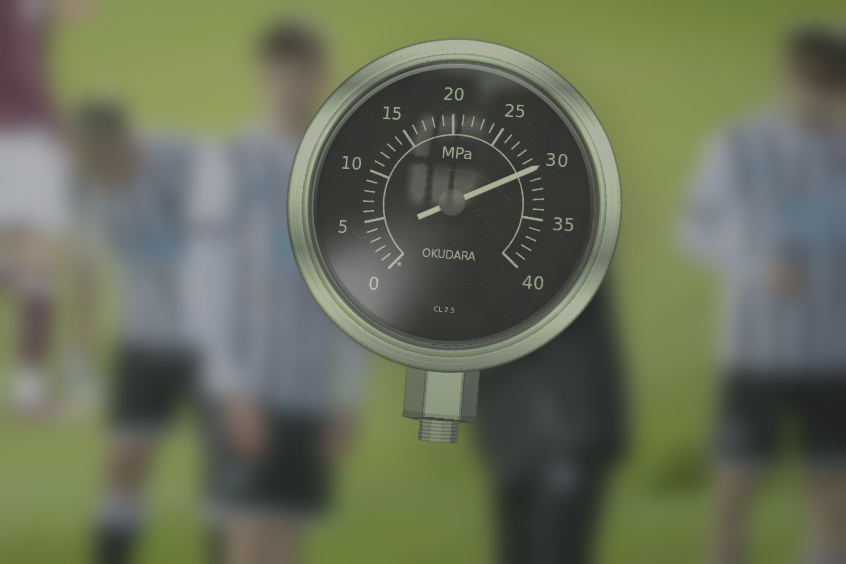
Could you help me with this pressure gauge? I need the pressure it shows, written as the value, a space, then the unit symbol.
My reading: 30 MPa
